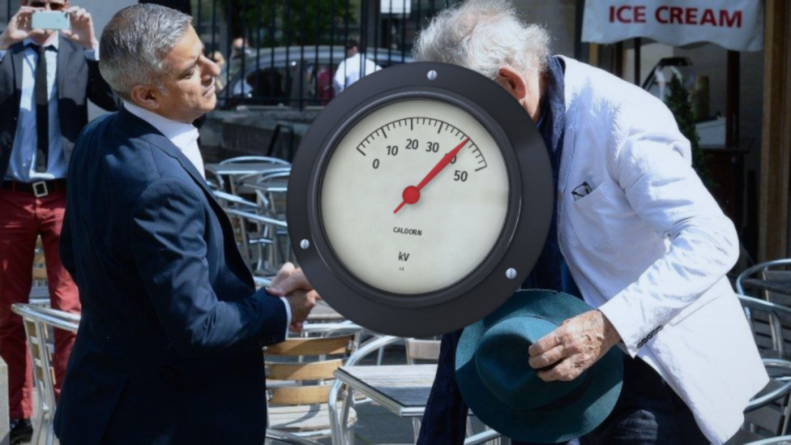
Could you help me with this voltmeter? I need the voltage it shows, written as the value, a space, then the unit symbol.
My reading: 40 kV
